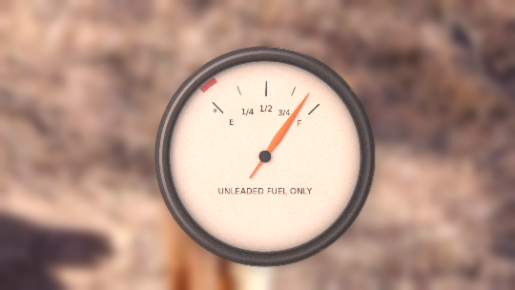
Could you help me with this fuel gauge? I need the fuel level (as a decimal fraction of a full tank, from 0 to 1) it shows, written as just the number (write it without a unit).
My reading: 0.875
